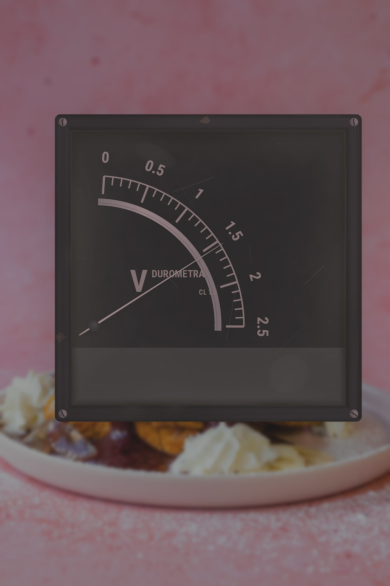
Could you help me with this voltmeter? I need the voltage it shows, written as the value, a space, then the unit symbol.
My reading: 1.55 V
